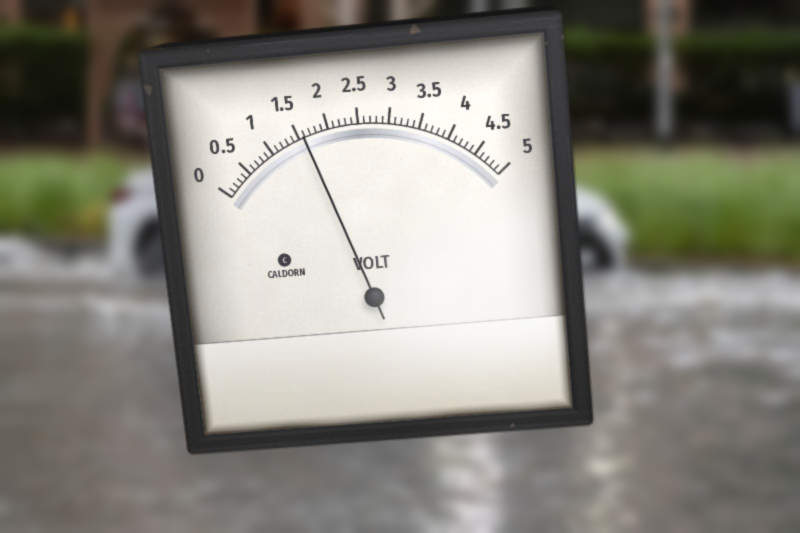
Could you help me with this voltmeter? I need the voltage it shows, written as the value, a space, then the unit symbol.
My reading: 1.6 V
